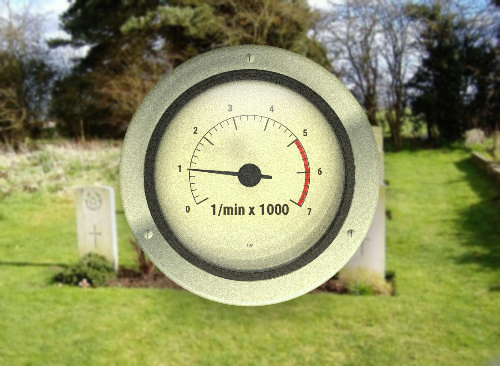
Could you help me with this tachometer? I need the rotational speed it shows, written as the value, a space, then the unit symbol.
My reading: 1000 rpm
